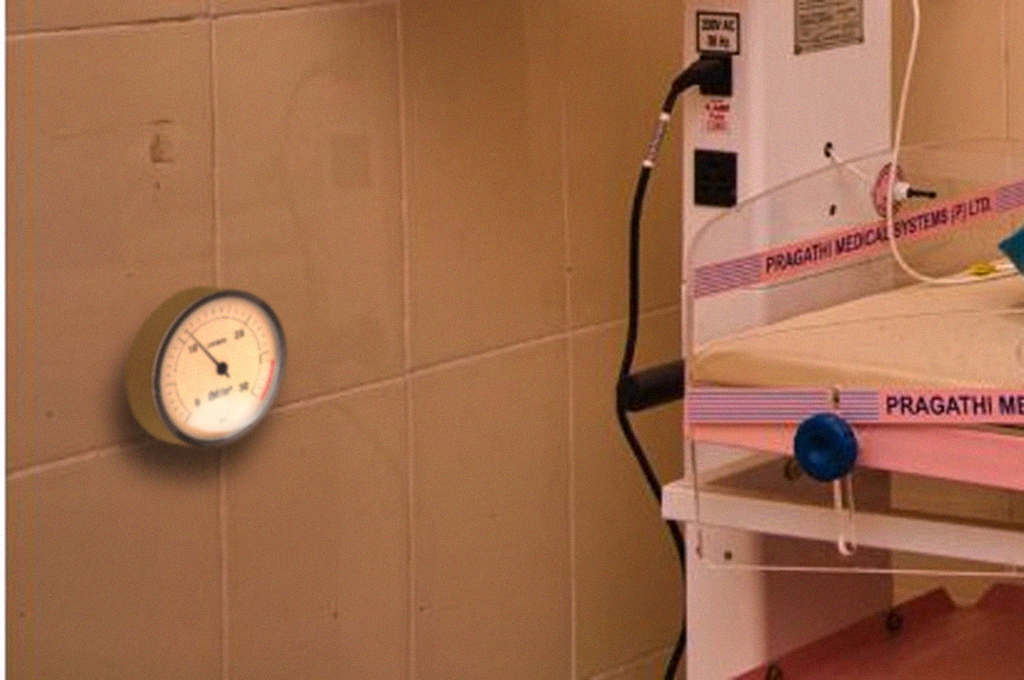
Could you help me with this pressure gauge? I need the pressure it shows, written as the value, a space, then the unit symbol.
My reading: 11 psi
